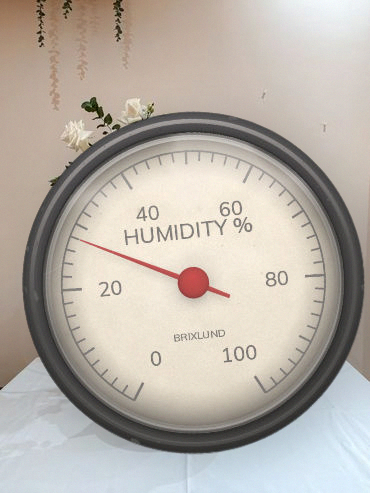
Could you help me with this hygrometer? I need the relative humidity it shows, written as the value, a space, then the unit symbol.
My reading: 28 %
